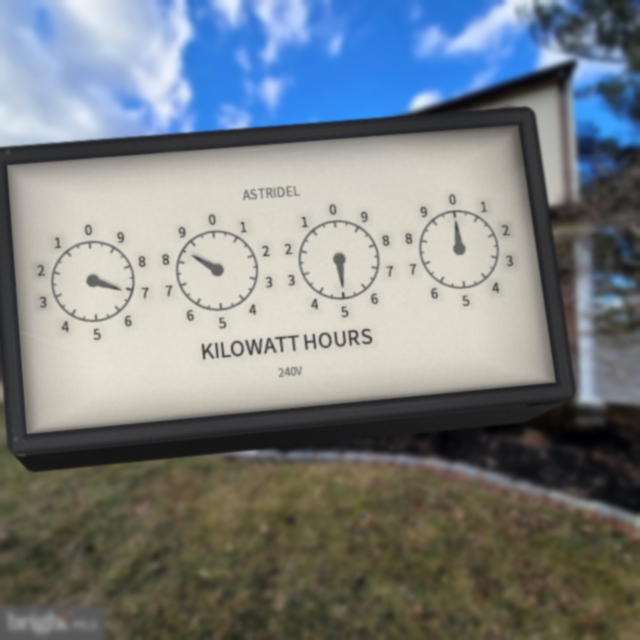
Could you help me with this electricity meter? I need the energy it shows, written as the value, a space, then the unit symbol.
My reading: 6850 kWh
